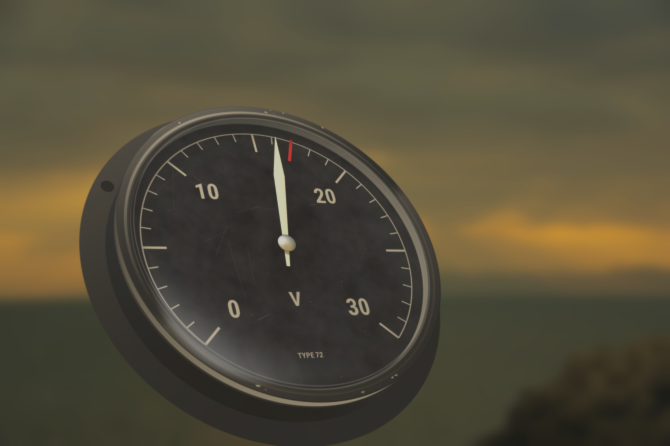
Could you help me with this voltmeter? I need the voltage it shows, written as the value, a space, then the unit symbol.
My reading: 16 V
